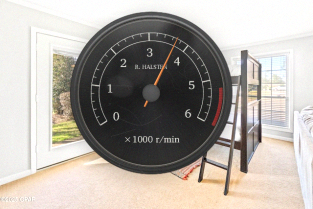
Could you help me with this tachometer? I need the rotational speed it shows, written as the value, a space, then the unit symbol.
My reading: 3700 rpm
